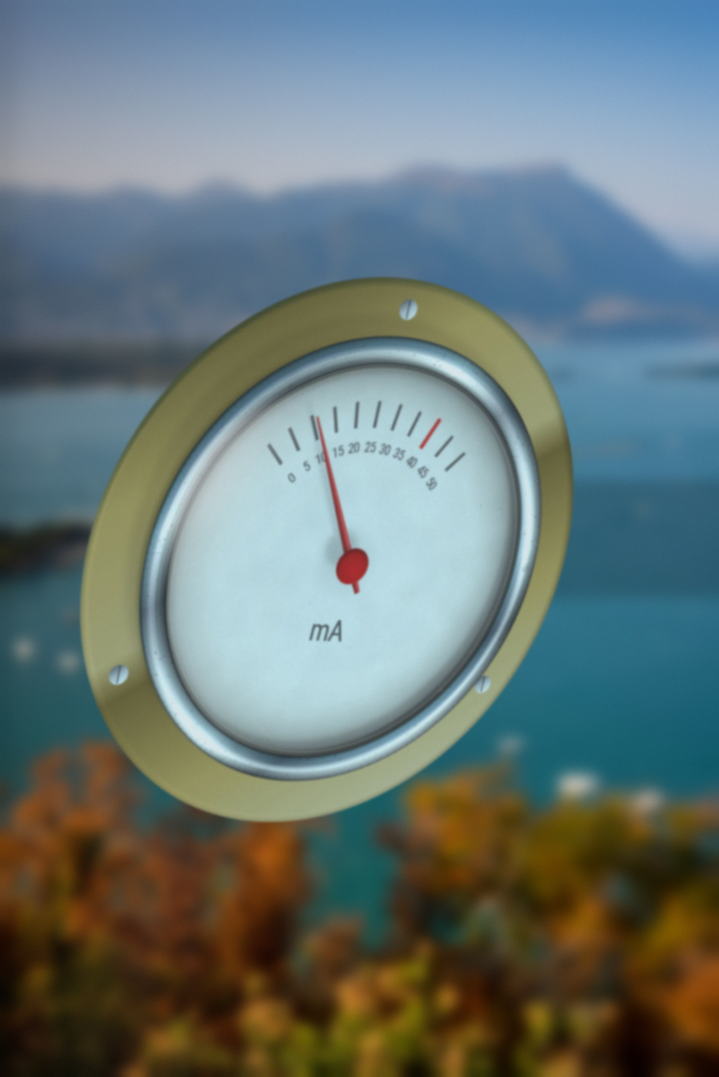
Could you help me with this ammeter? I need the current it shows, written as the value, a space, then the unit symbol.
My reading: 10 mA
